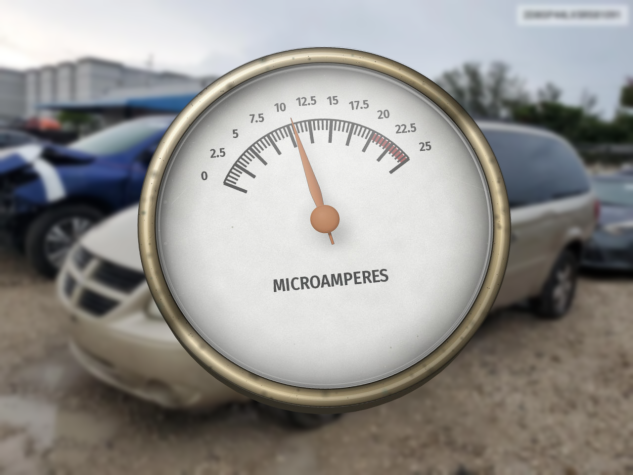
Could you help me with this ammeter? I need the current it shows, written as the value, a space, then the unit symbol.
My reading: 10.5 µA
